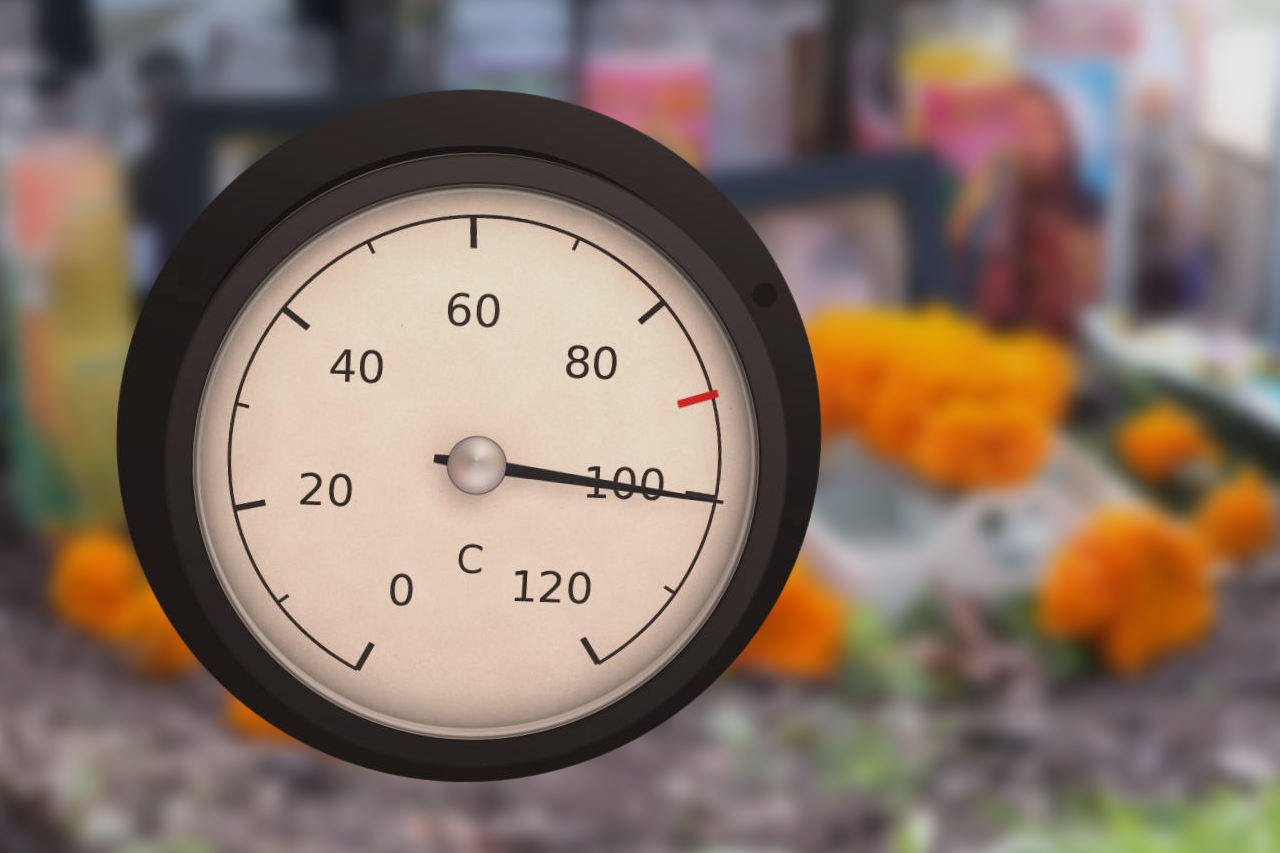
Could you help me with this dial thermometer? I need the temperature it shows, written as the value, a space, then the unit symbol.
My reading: 100 °C
